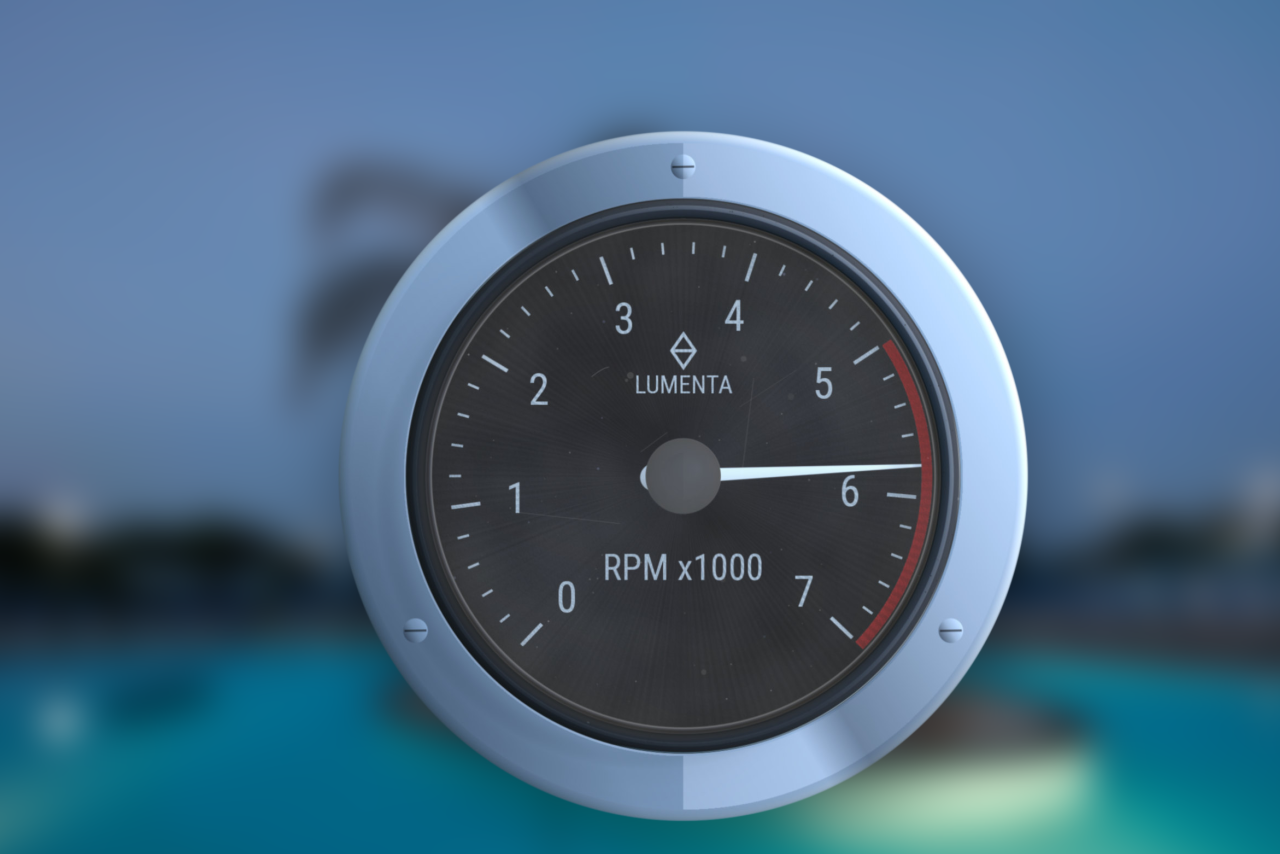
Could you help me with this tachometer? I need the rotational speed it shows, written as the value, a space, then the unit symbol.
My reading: 5800 rpm
